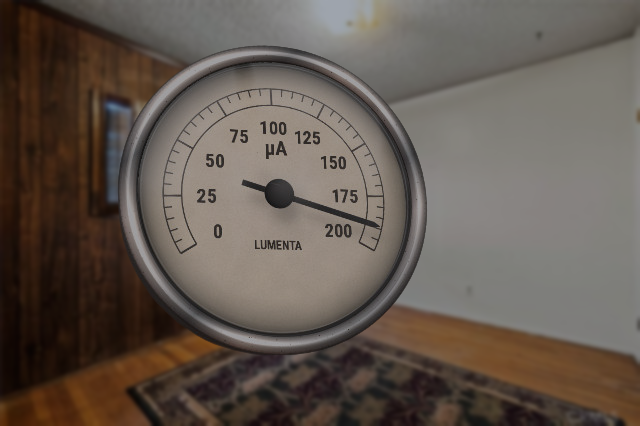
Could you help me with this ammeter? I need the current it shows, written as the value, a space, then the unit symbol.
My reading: 190 µA
